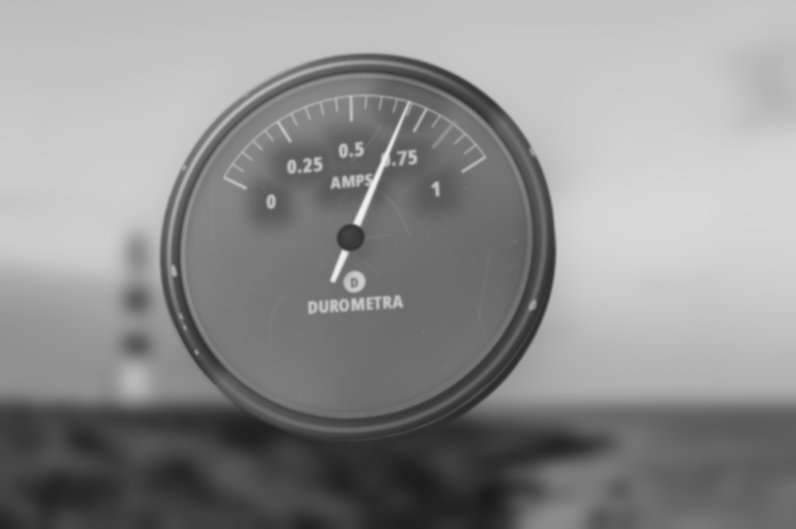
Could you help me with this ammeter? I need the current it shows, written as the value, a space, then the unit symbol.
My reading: 0.7 A
